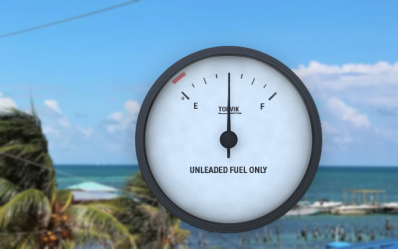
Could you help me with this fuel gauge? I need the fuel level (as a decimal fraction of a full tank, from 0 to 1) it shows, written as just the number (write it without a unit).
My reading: 0.5
